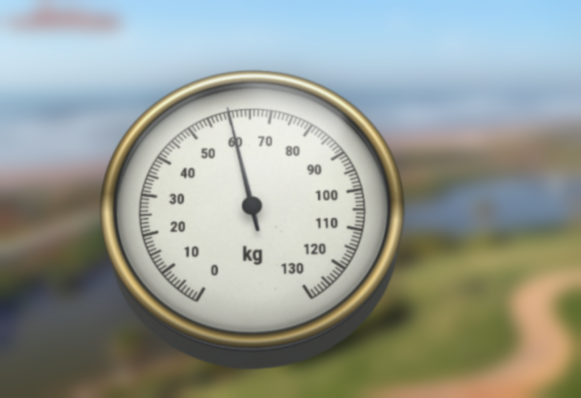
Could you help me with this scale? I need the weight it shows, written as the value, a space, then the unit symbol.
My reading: 60 kg
